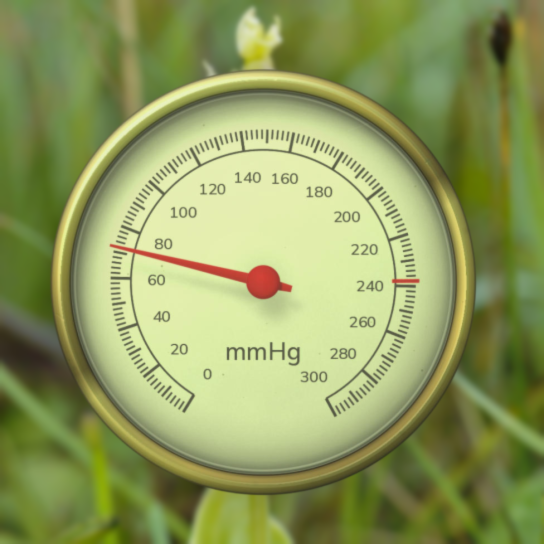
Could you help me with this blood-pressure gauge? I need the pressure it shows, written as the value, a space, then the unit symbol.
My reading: 72 mmHg
